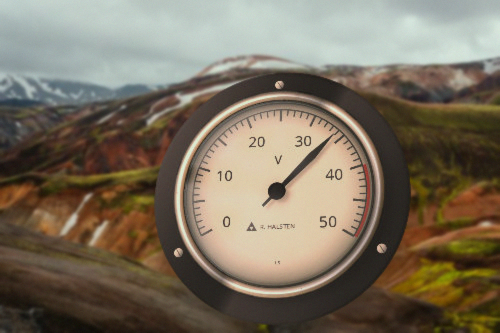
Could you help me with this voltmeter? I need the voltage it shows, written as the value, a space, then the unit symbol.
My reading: 34 V
